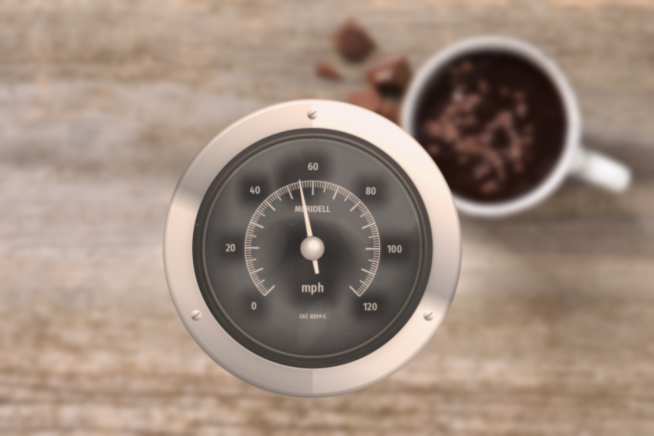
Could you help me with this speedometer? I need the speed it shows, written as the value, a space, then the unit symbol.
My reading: 55 mph
